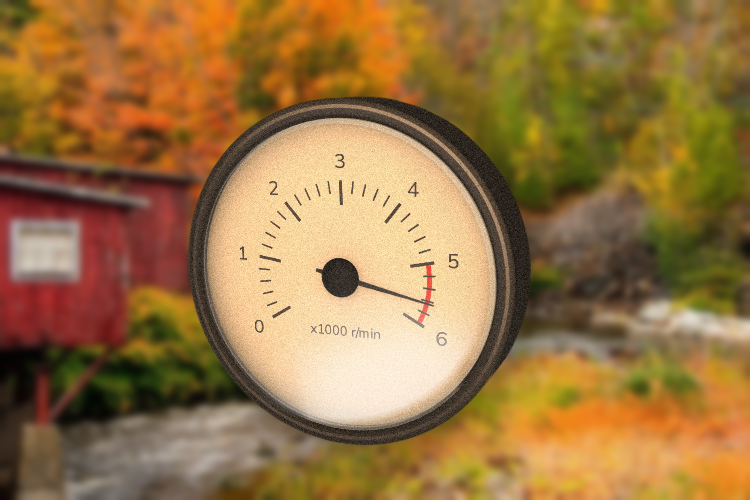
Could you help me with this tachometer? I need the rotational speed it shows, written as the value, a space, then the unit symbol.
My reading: 5600 rpm
